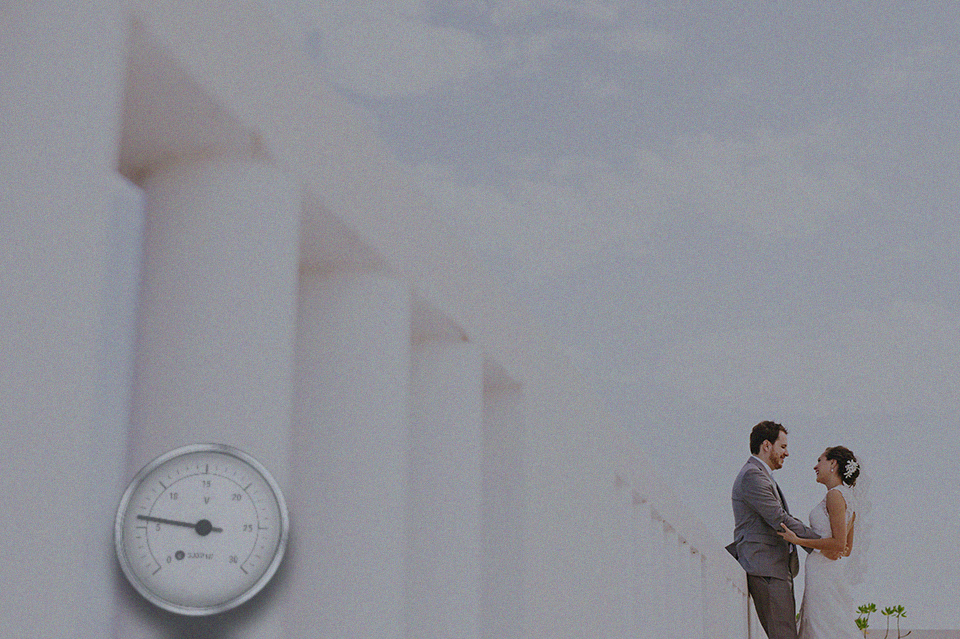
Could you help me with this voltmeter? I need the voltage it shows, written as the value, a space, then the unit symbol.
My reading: 6 V
